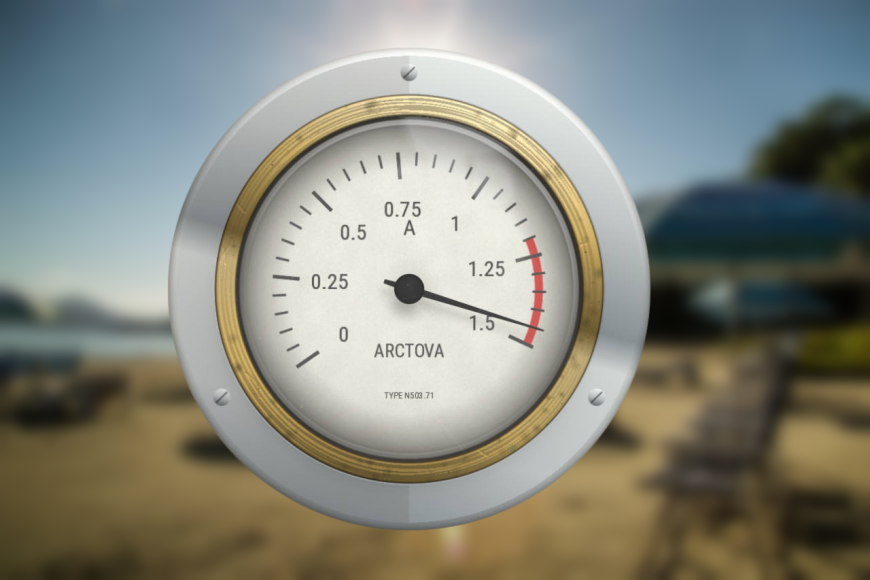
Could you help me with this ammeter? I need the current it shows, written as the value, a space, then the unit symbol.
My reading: 1.45 A
